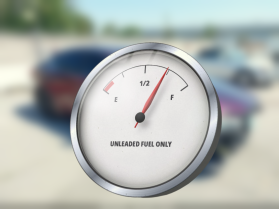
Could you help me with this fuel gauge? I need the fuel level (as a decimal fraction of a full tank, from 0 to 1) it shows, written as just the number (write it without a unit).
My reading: 0.75
